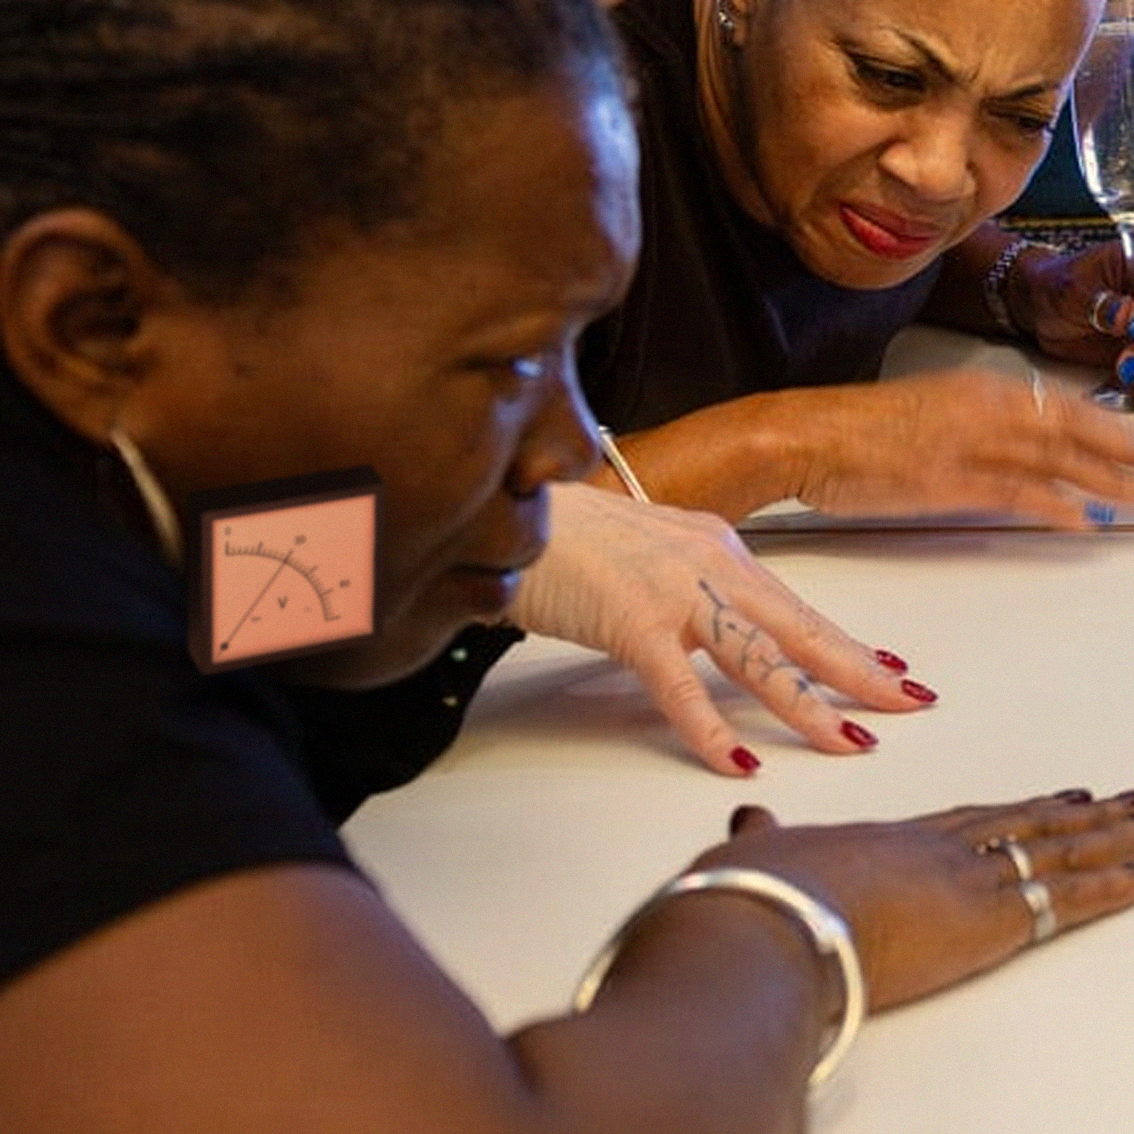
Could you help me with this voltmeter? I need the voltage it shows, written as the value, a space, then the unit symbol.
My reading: 20 V
